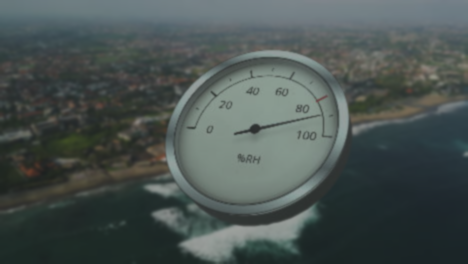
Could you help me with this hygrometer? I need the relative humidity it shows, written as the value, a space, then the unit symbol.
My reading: 90 %
